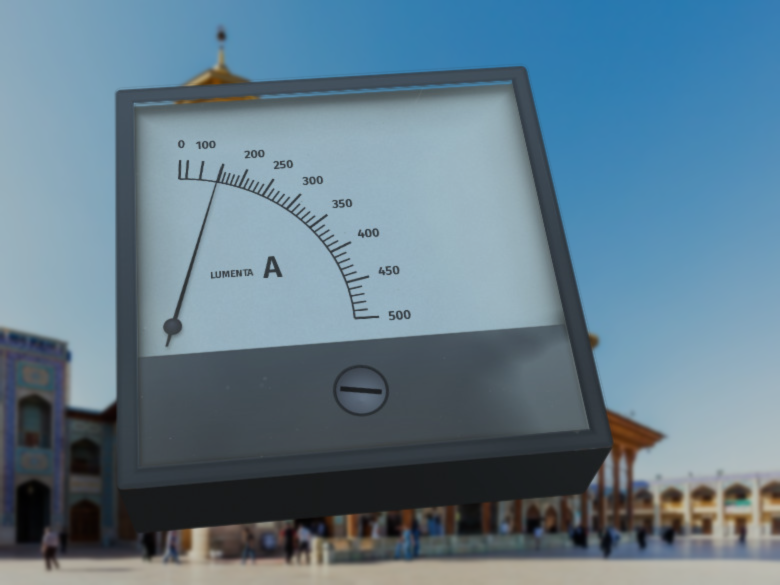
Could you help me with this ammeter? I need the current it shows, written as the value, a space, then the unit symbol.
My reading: 150 A
